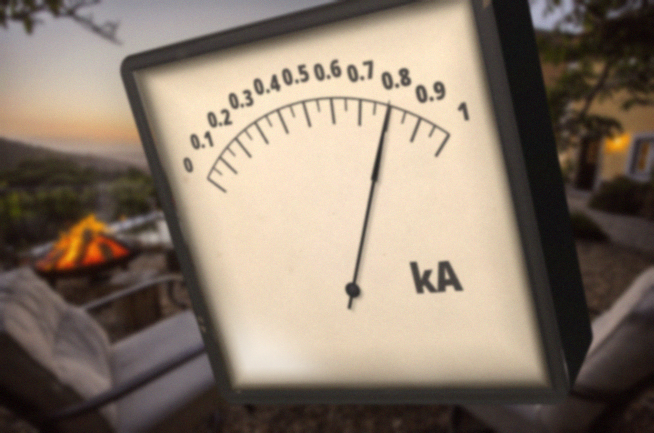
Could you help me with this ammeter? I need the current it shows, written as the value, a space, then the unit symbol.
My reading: 0.8 kA
